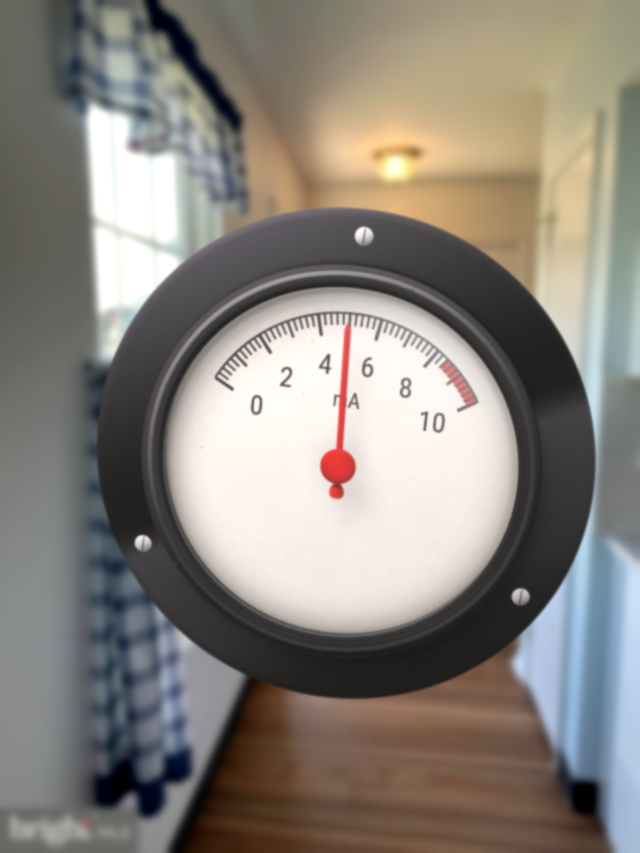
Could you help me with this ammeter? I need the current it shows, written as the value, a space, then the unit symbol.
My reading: 5 mA
